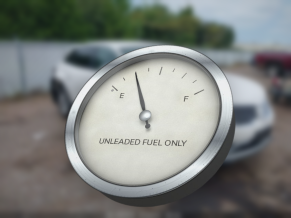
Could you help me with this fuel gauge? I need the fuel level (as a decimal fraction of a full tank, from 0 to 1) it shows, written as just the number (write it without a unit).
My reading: 0.25
